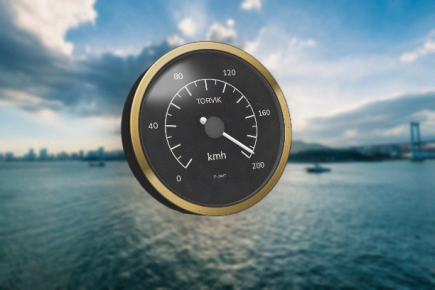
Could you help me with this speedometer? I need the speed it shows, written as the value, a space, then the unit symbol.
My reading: 195 km/h
